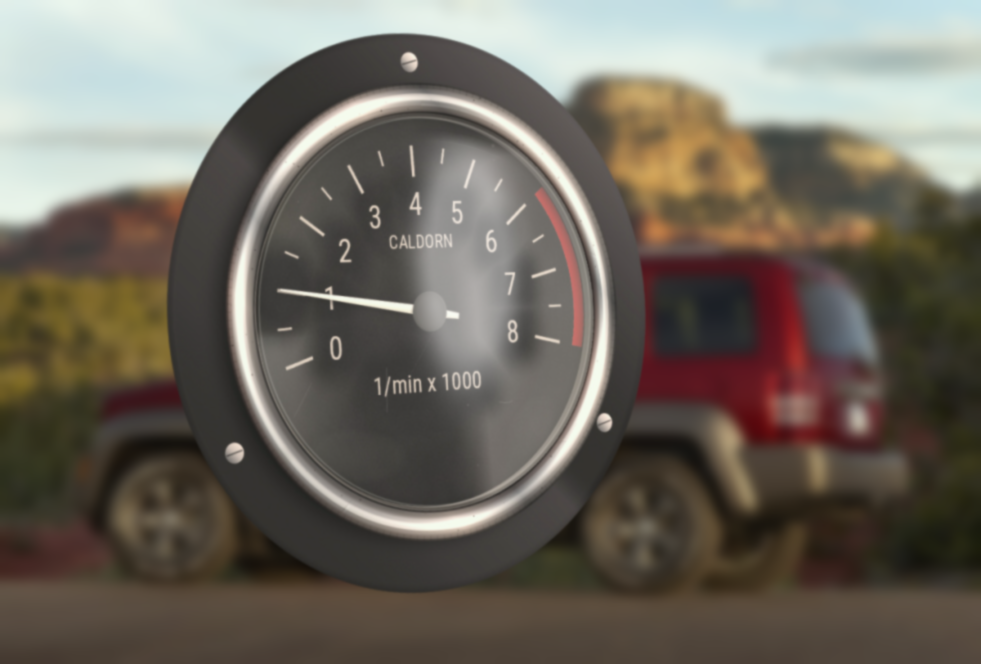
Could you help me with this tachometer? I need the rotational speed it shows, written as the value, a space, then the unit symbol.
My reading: 1000 rpm
